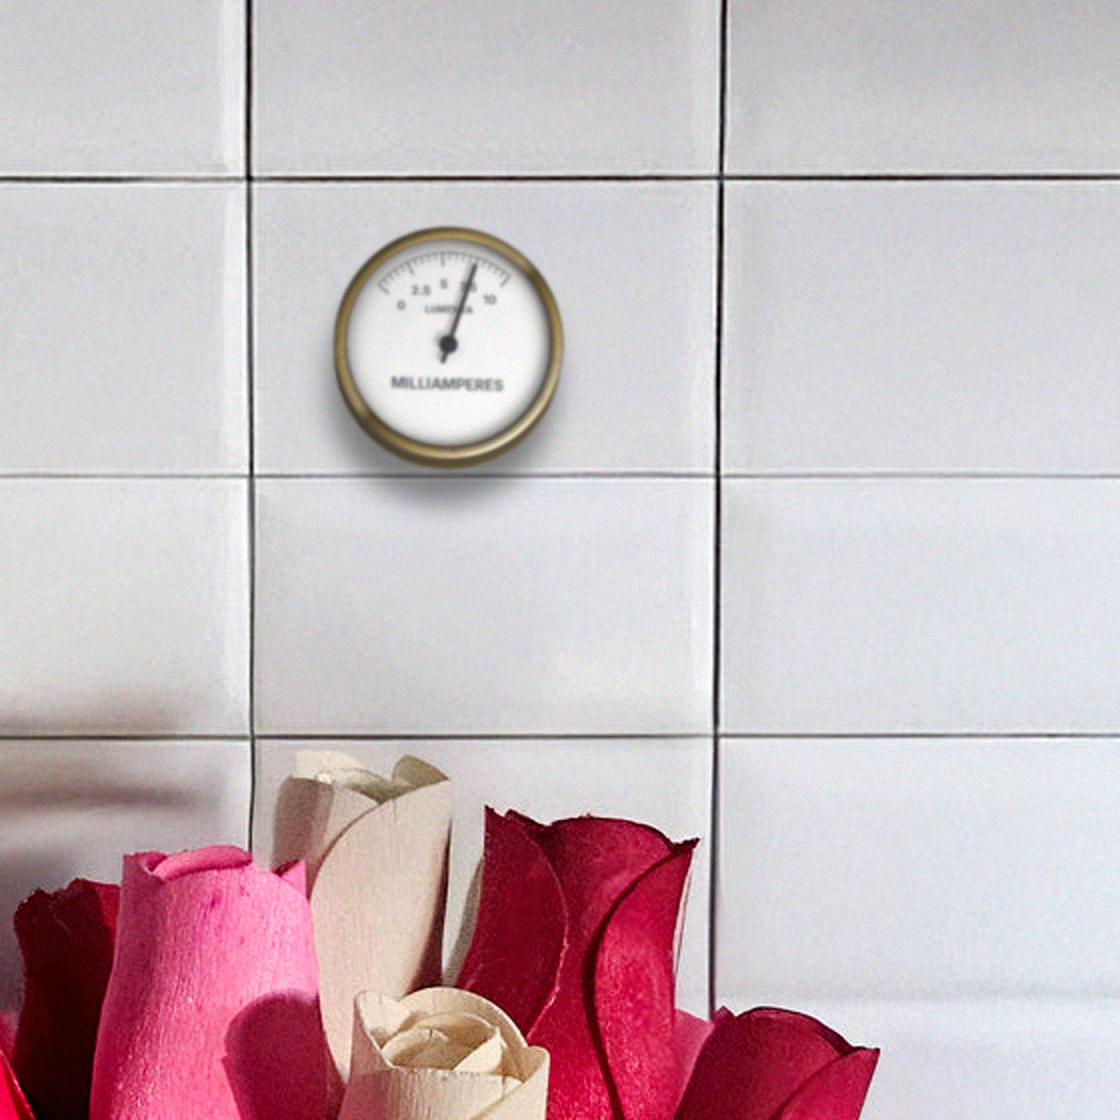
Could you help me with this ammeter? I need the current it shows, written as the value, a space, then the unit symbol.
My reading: 7.5 mA
